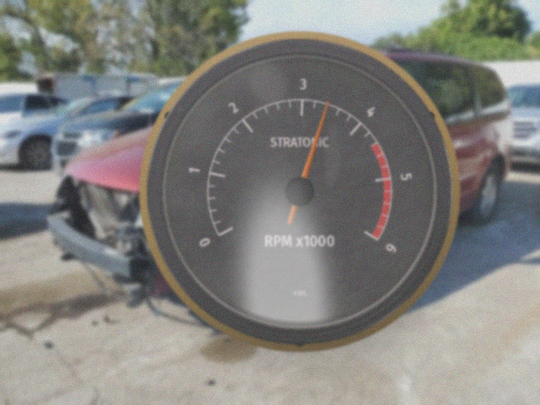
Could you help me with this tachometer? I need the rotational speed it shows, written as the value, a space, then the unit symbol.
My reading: 3400 rpm
